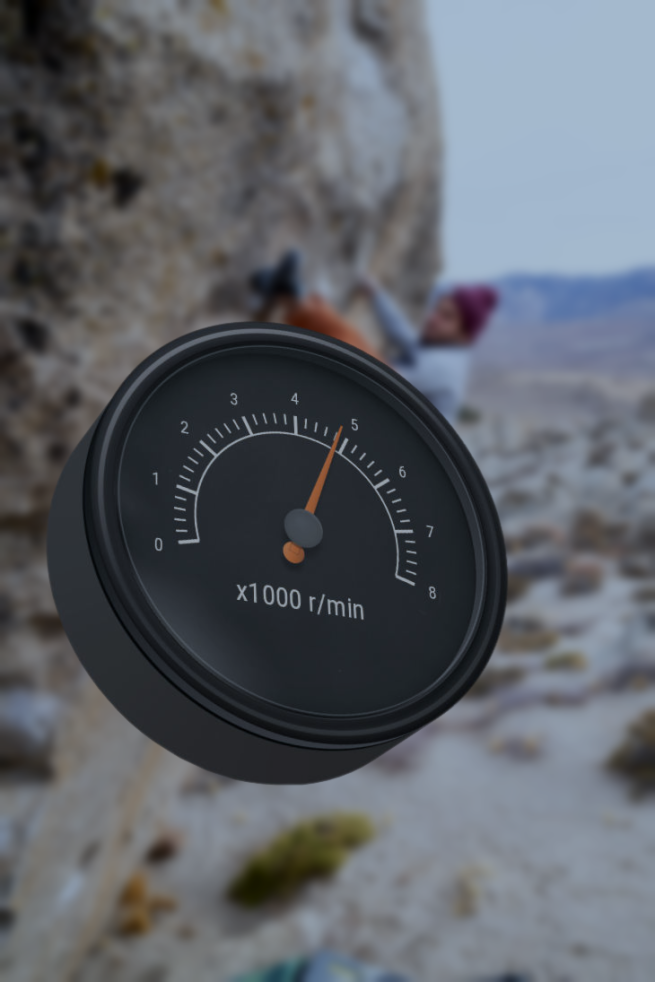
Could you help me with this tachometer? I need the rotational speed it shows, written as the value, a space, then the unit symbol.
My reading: 4800 rpm
